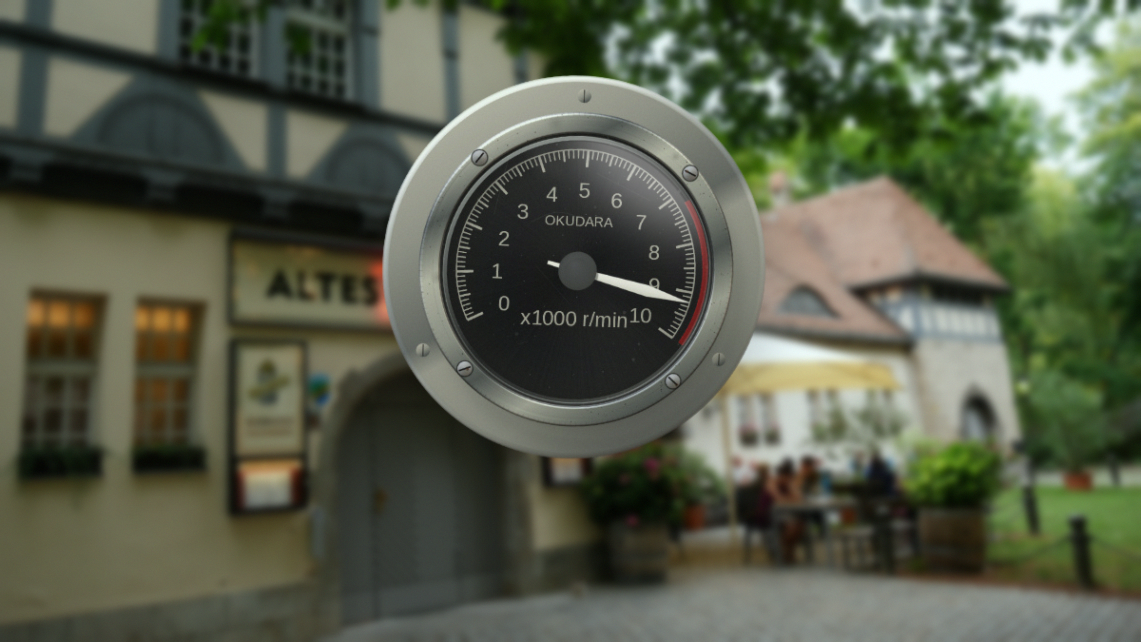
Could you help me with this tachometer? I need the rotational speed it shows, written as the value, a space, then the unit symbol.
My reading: 9200 rpm
